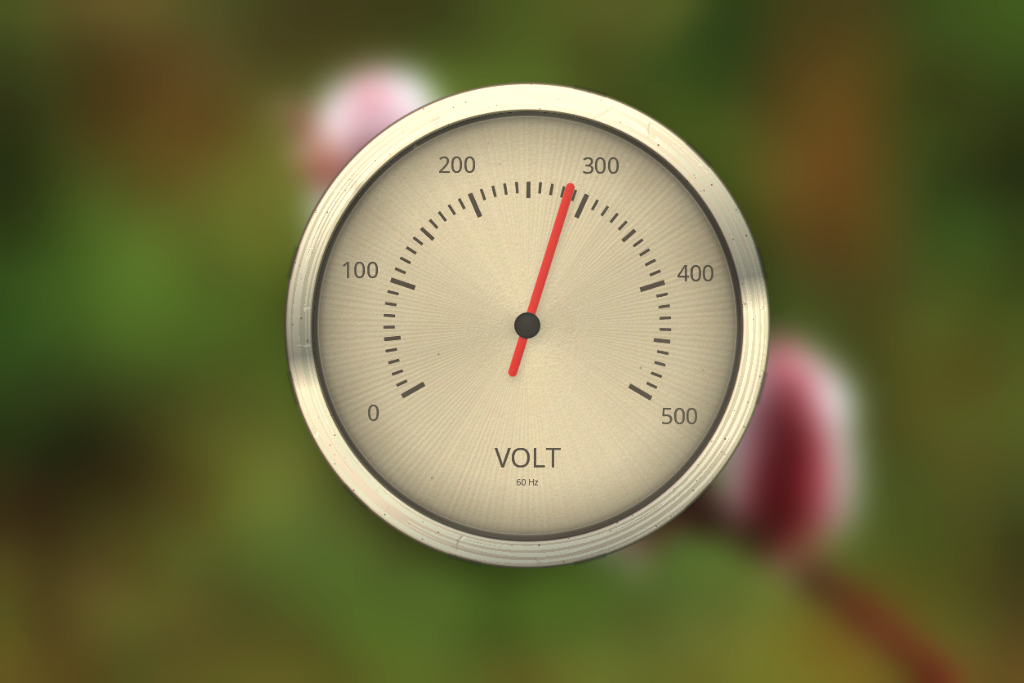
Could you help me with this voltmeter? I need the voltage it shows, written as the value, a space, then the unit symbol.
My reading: 285 V
